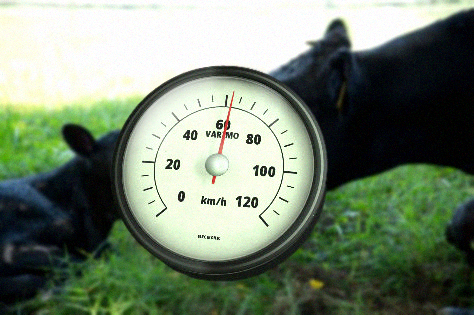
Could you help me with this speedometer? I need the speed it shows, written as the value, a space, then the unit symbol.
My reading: 62.5 km/h
